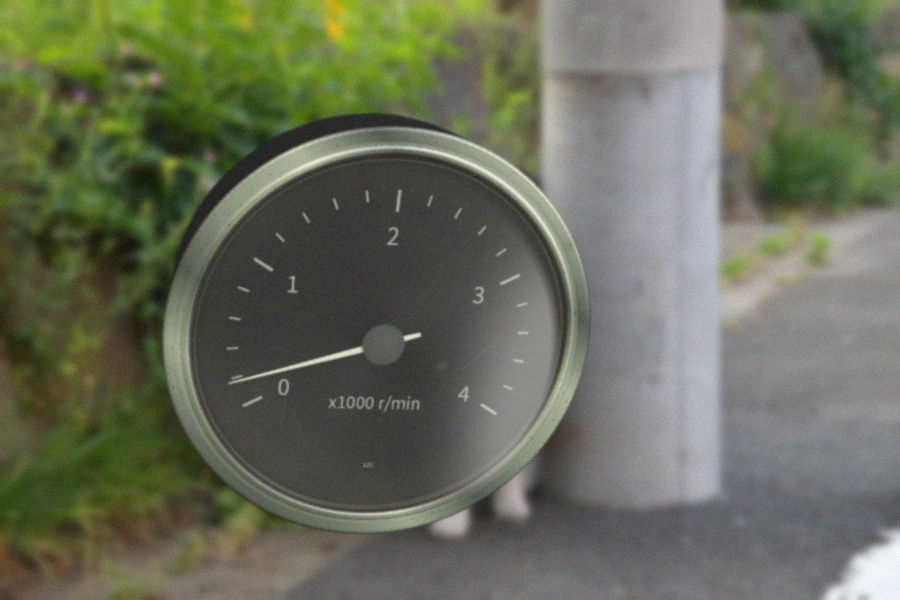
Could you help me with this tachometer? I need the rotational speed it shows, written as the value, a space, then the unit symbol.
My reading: 200 rpm
